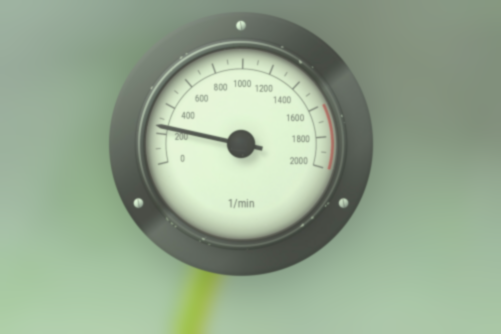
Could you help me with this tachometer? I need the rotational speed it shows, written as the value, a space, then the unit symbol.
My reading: 250 rpm
